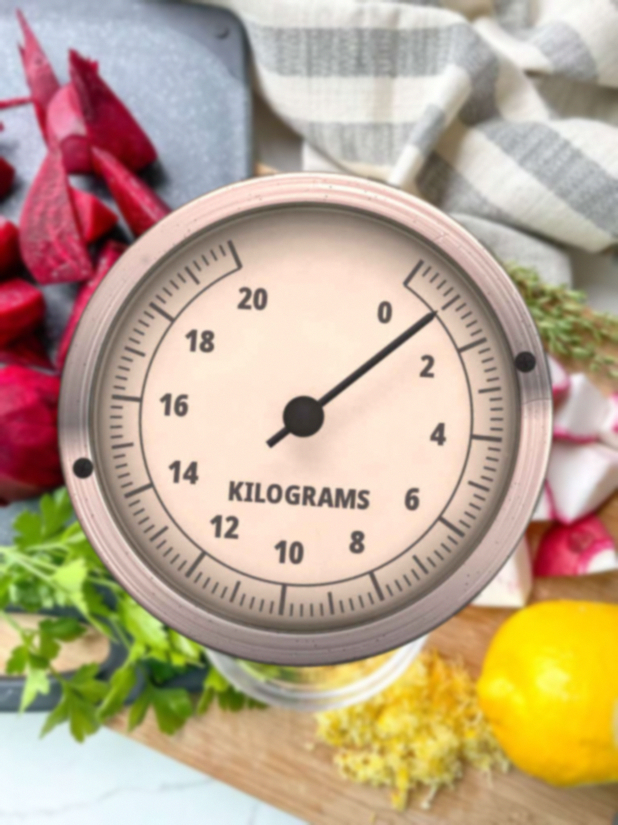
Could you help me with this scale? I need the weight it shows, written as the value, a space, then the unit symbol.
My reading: 1 kg
